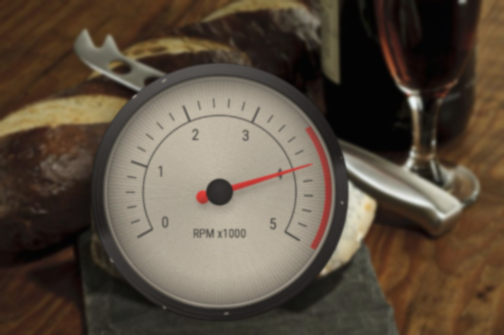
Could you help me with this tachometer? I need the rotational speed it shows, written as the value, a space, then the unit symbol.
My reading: 4000 rpm
